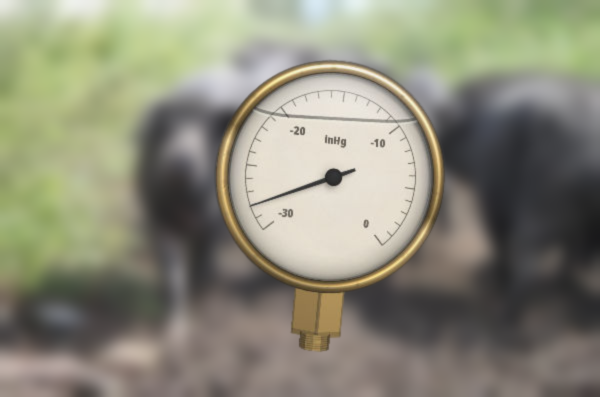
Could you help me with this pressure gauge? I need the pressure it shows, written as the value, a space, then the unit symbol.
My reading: -28 inHg
